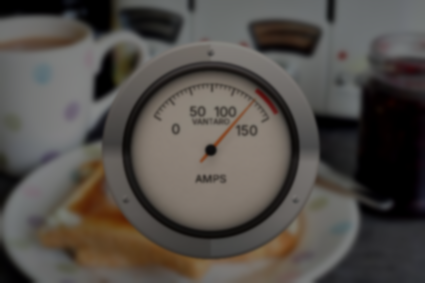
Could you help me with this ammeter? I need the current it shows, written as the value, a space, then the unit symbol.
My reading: 125 A
